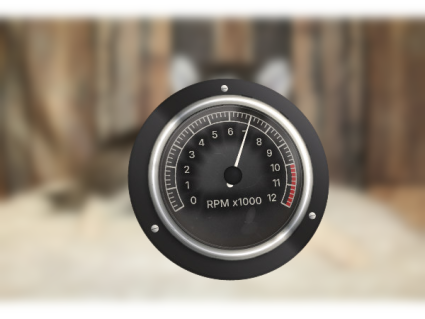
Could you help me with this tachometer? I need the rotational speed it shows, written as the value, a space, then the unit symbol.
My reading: 7000 rpm
